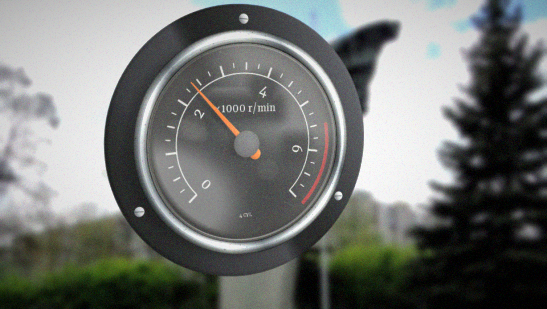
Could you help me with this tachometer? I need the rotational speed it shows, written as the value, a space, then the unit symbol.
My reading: 2375 rpm
